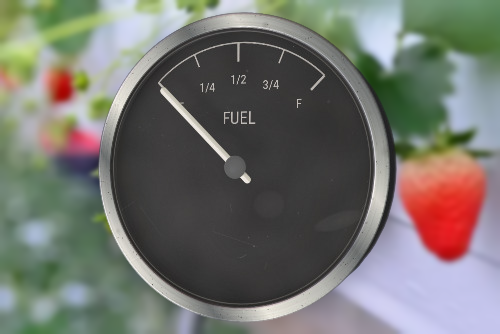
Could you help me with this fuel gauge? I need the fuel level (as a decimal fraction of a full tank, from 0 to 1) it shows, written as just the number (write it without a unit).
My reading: 0
